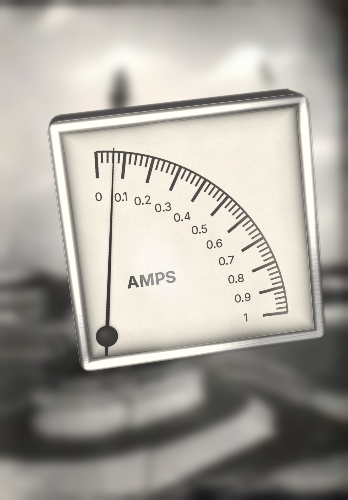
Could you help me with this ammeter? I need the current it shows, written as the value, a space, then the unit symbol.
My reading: 0.06 A
